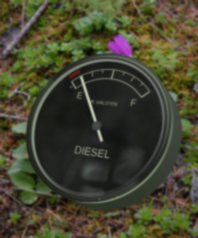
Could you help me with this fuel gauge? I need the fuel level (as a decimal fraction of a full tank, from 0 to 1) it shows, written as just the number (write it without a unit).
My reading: 0.125
